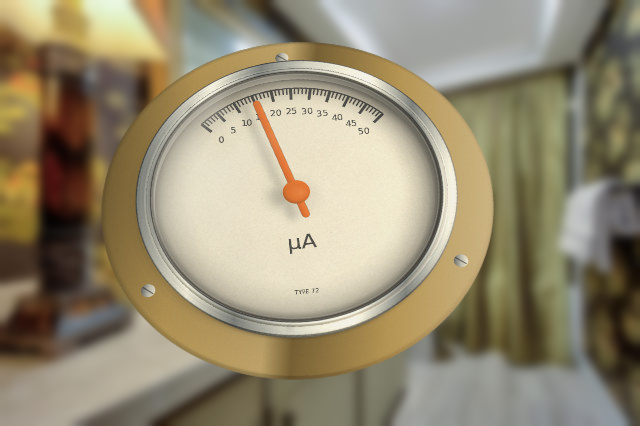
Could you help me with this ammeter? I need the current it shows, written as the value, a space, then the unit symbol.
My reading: 15 µA
